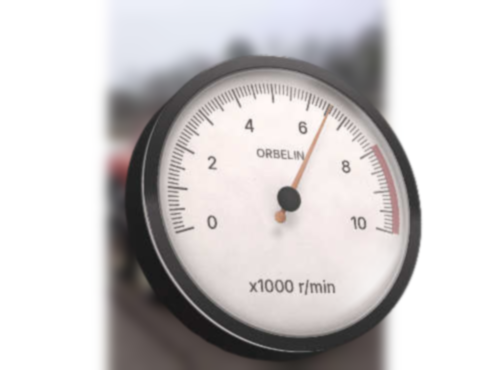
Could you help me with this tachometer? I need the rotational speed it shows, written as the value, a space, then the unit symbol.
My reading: 6500 rpm
